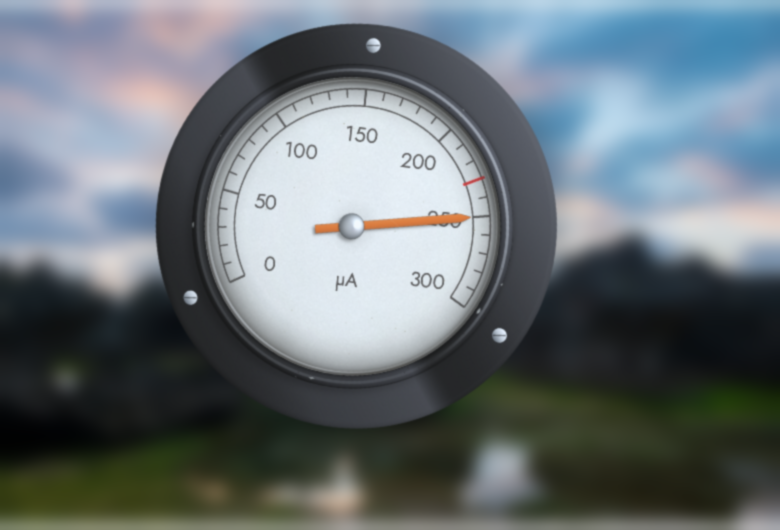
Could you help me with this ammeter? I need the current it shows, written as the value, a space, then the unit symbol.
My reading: 250 µA
